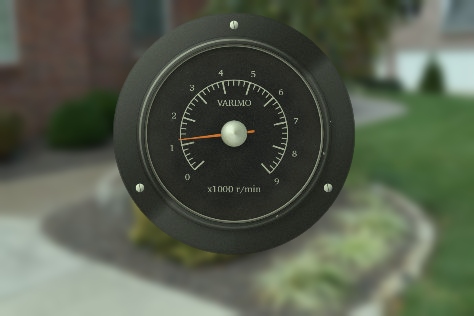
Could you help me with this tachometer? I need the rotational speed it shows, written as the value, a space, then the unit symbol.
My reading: 1200 rpm
